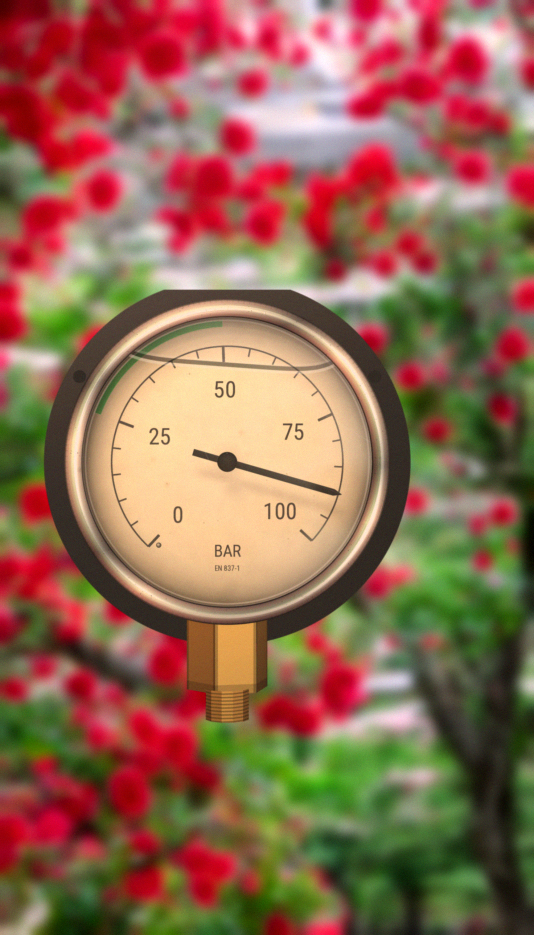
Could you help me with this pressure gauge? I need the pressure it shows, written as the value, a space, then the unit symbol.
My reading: 90 bar
